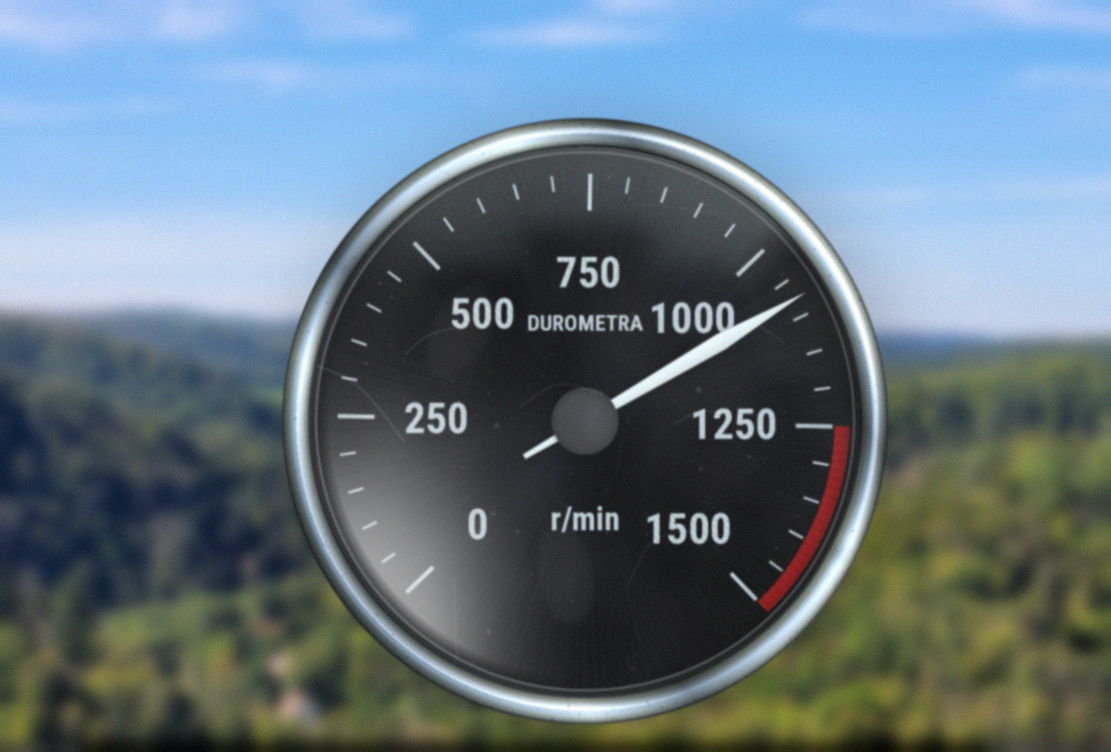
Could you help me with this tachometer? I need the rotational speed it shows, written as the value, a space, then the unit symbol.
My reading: 1075 rpm
